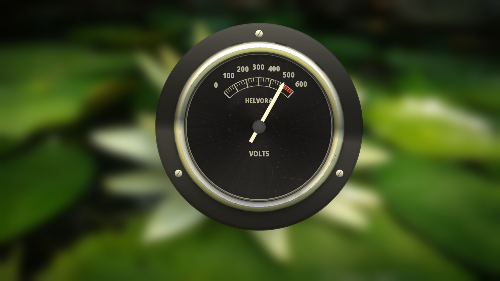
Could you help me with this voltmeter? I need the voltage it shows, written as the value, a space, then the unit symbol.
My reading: 500 V
